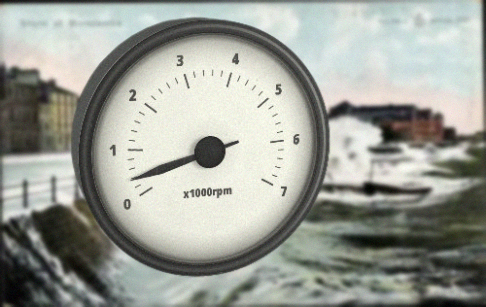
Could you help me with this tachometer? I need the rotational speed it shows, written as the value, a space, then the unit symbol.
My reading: 400 rpm
